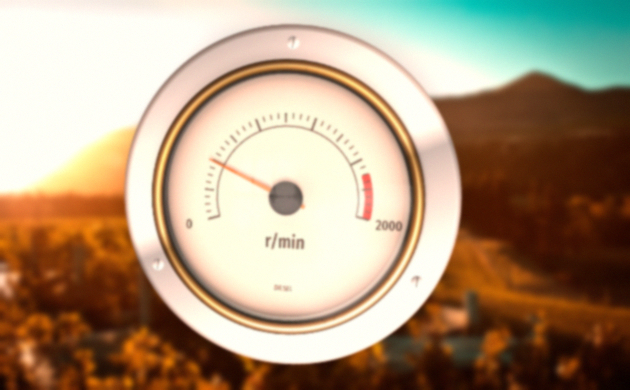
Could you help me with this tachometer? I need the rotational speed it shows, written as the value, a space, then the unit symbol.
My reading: 400 rpm
